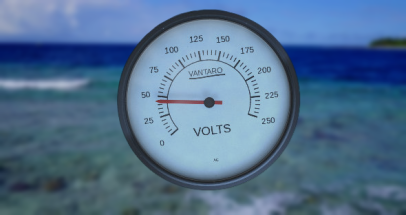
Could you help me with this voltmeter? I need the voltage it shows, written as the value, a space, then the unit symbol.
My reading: 45 V
